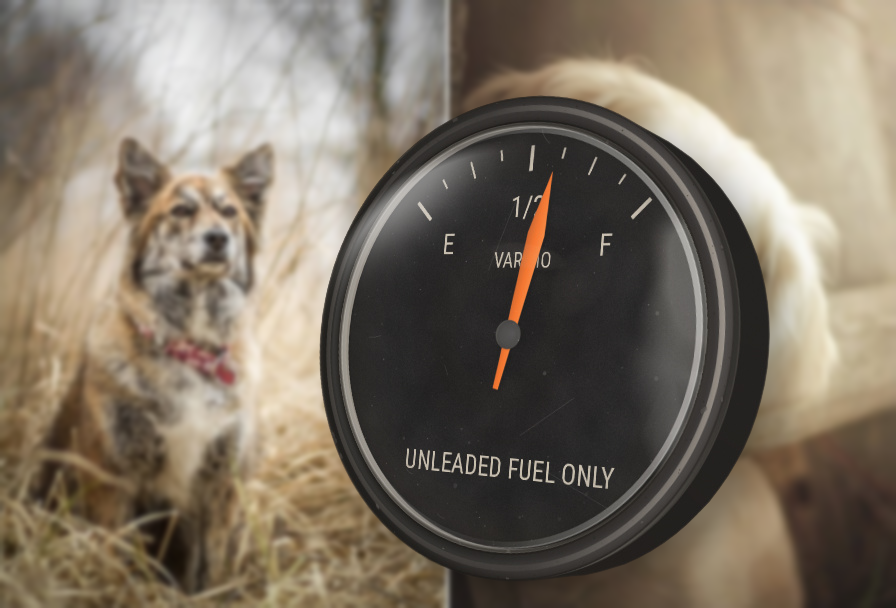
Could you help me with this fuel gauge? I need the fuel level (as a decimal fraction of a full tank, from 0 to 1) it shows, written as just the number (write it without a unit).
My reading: 0.625
